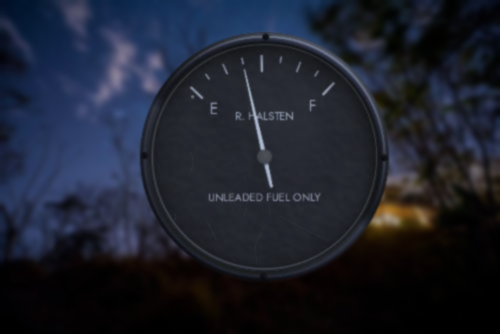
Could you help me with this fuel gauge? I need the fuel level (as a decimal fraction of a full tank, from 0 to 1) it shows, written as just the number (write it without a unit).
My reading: 0.375
